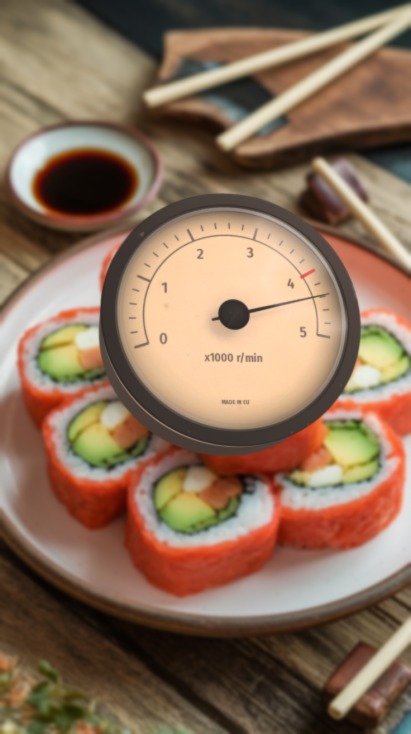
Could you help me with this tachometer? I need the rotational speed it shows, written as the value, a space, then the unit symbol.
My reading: 4400 rpm
